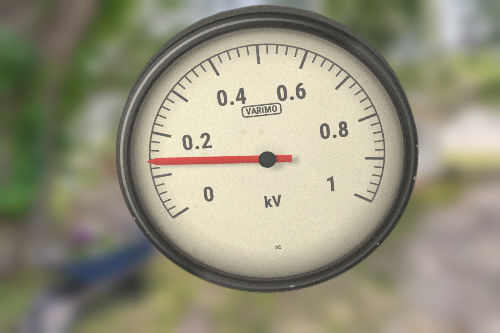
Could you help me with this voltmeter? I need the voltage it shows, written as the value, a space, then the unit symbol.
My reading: 0.14 kV
